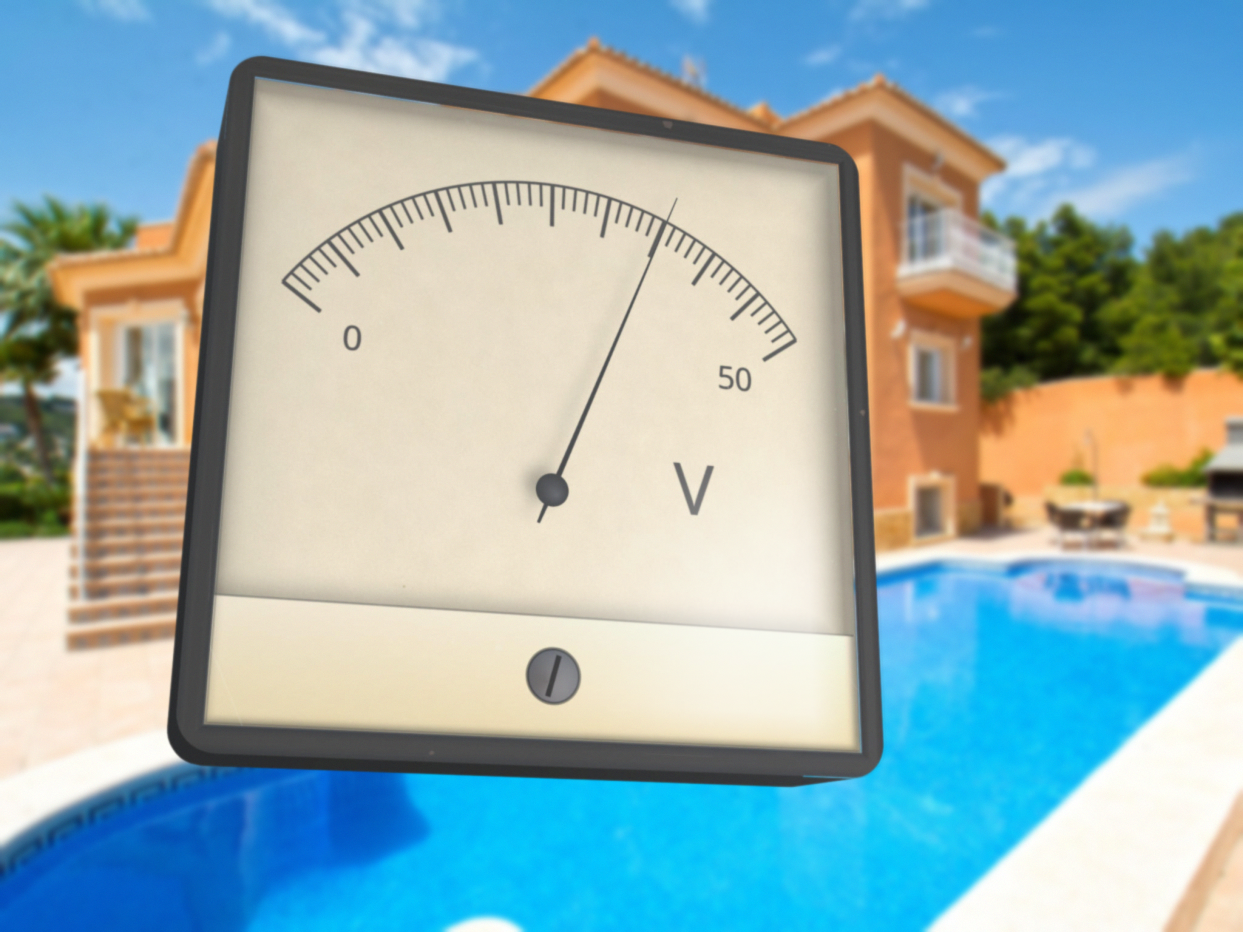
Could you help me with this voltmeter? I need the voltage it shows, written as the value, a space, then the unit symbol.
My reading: 35 V
